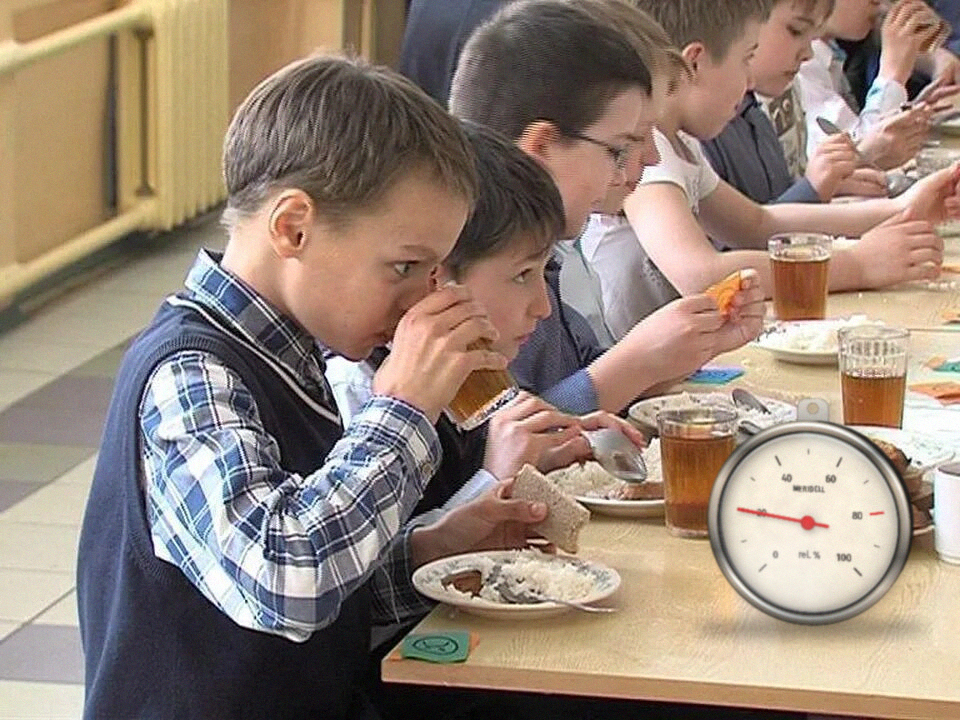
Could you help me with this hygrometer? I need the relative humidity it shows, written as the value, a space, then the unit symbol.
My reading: 20 %
